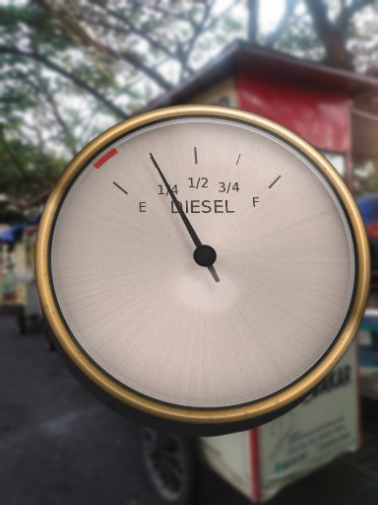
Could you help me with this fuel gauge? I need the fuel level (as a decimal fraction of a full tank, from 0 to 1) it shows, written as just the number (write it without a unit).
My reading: 0.25
